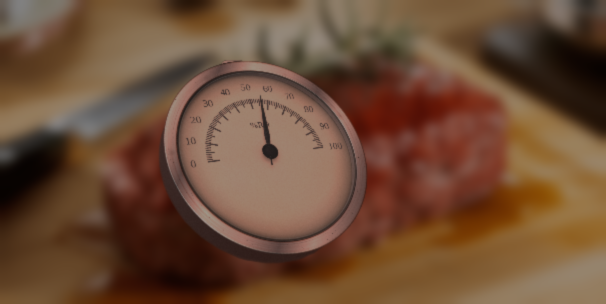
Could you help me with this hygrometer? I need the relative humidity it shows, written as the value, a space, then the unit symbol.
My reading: 55 %
